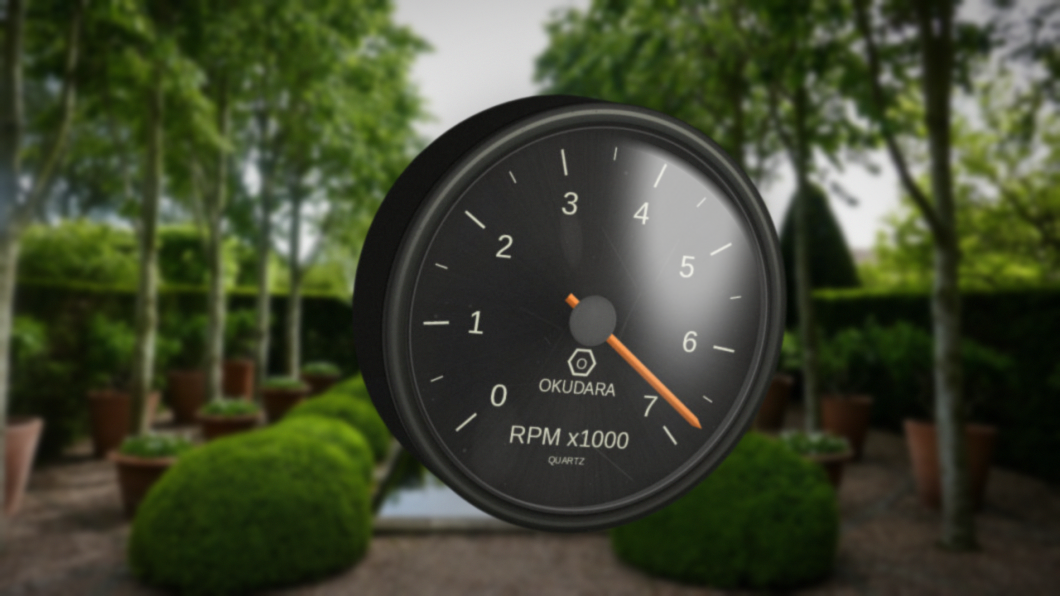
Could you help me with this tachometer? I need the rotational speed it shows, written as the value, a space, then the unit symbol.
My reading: 6750 rpm
